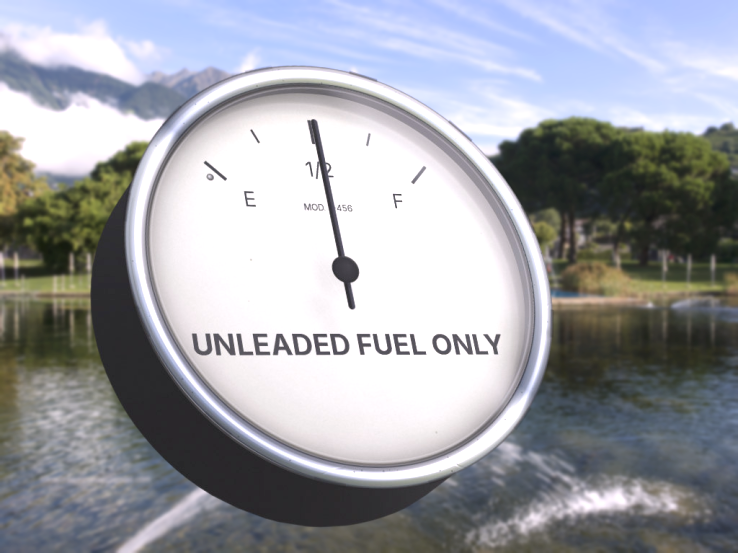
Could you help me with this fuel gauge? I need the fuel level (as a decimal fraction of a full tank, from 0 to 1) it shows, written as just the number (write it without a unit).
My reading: 0.5
